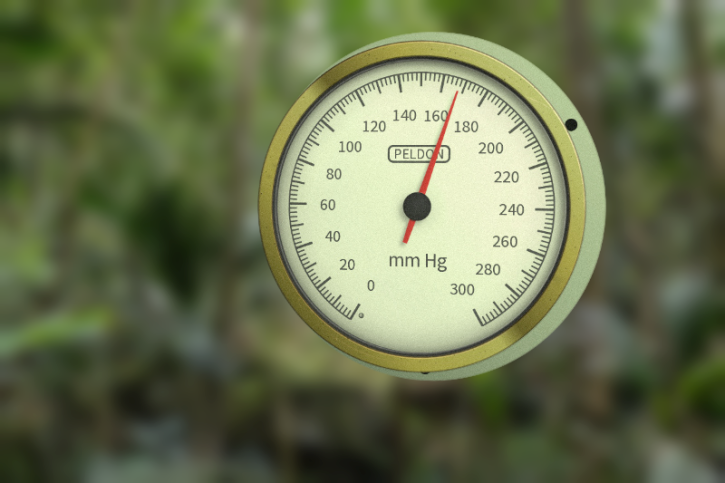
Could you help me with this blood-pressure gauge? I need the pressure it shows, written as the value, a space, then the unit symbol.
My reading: 168 mmHg
